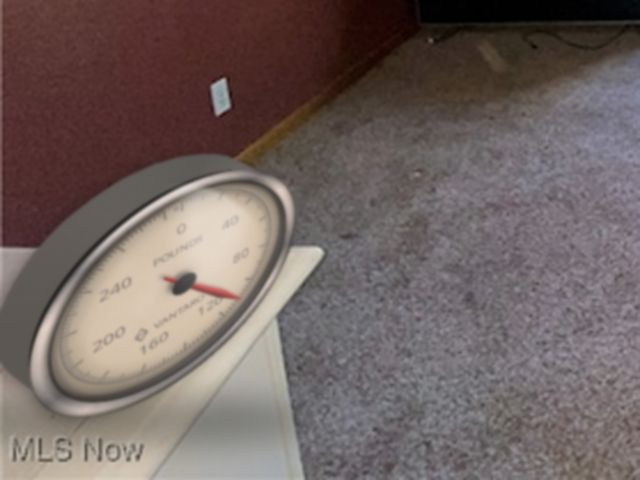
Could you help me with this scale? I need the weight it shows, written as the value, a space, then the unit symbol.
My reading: 110 lb
